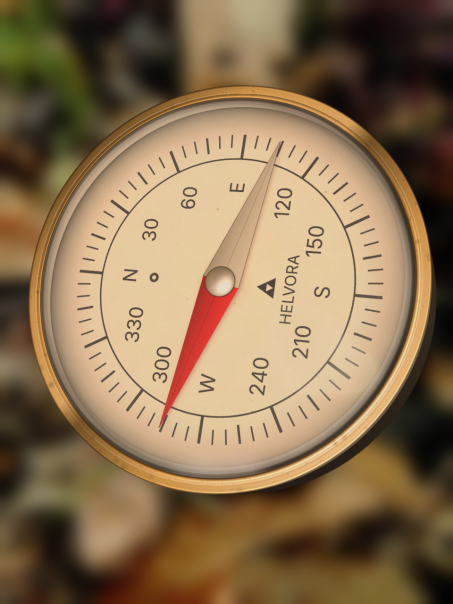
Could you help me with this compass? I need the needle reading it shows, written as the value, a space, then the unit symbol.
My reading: 285 °
